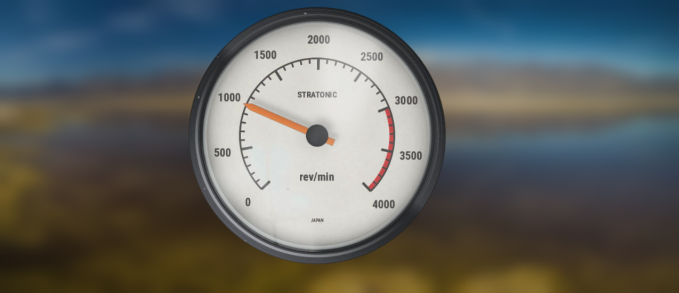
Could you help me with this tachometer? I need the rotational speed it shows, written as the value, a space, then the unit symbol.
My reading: 1000 rpm
